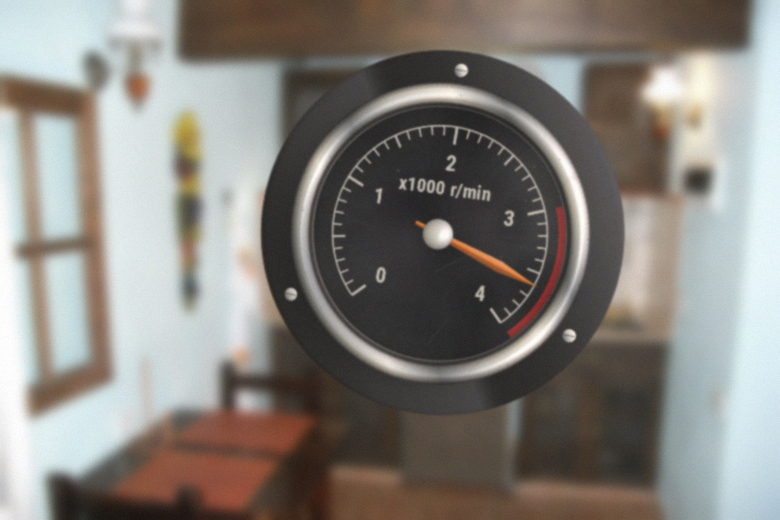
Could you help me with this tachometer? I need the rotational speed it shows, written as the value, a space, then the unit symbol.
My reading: 3600 rpm
